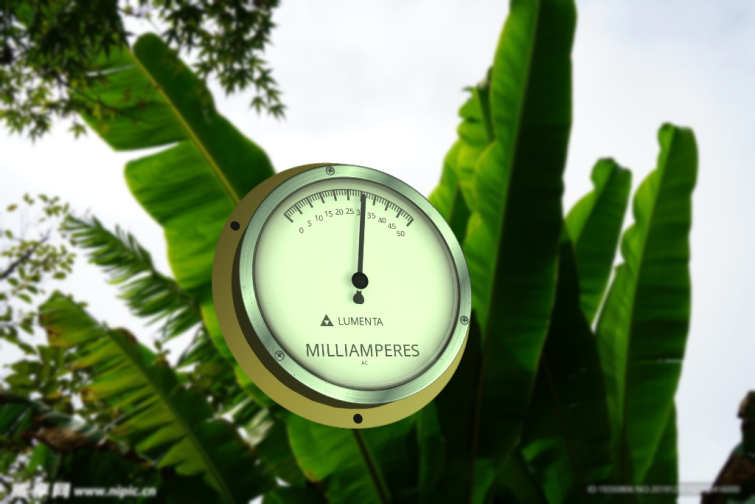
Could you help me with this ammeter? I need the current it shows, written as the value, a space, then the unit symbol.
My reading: 30 mA
